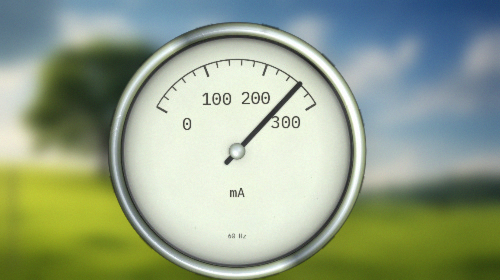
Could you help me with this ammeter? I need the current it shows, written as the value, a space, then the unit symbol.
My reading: 260 mA
